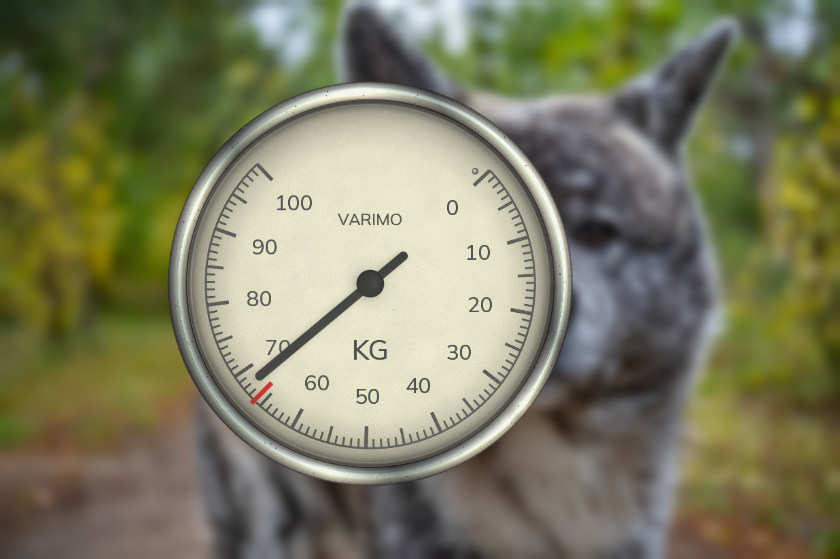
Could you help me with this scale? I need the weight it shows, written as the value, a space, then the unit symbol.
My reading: 68 kg
